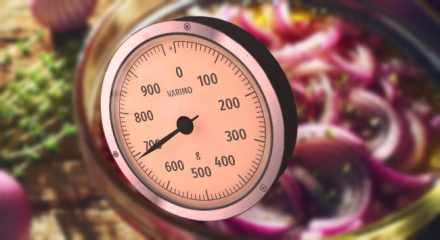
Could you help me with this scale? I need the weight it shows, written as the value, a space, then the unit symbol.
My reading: 690 g
